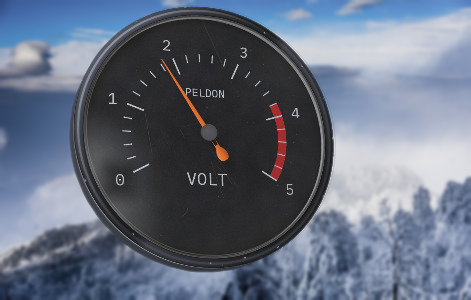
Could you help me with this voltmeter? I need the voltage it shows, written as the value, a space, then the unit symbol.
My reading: 1.8 V
